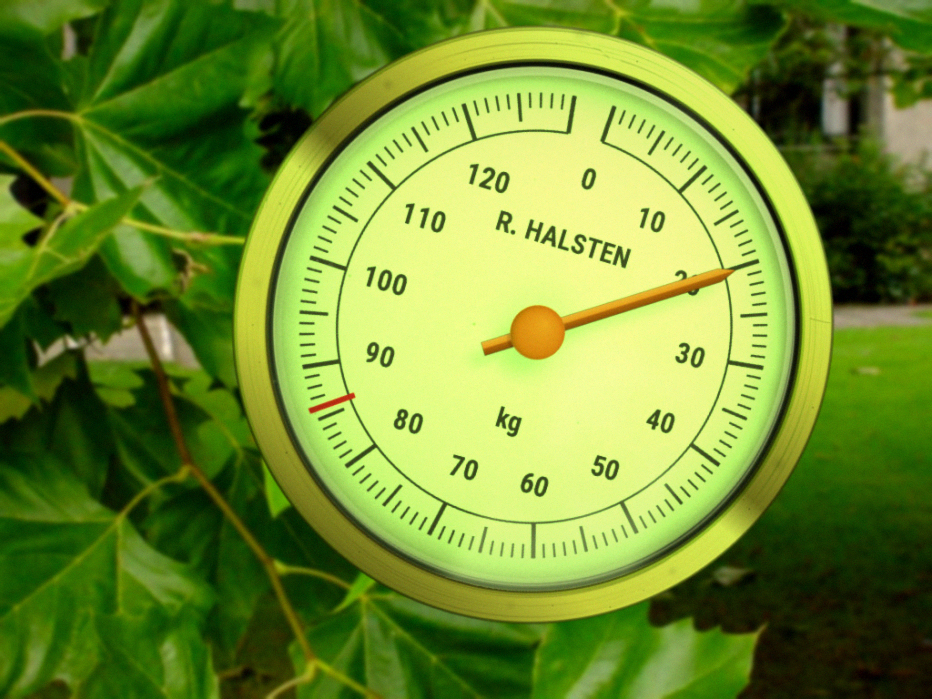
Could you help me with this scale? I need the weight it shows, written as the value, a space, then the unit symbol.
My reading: 20 kg
